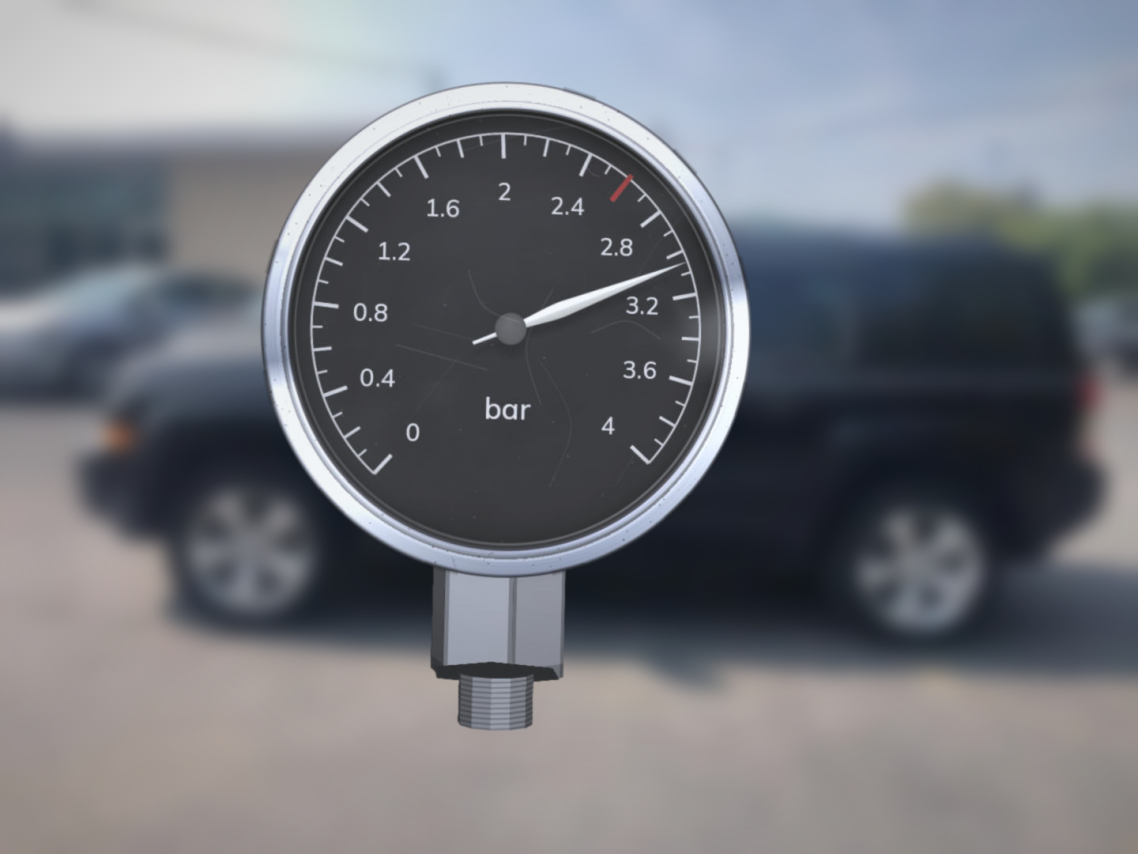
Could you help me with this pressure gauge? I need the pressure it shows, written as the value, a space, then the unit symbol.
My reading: 3.05 bar
